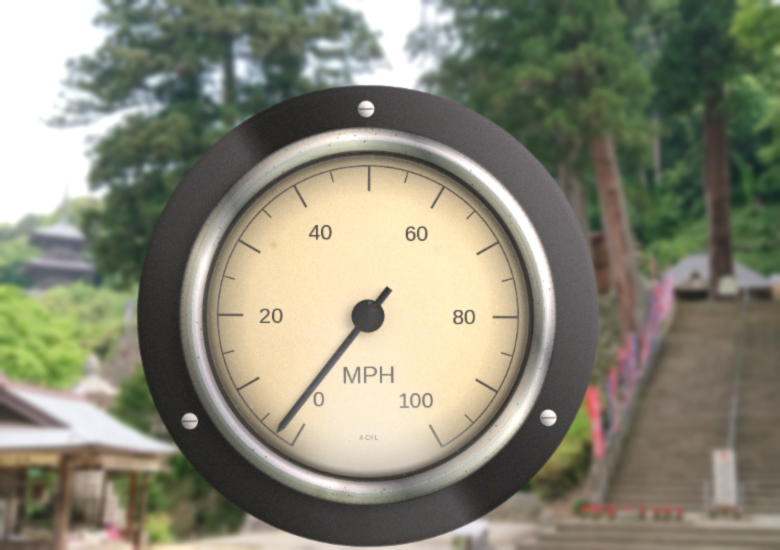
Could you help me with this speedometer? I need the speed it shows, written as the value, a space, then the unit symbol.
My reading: 2.5 mph
